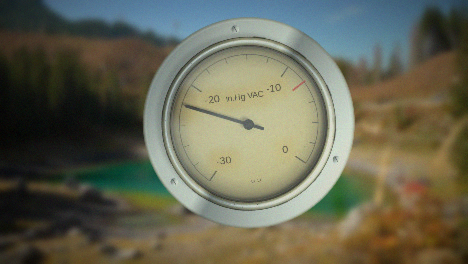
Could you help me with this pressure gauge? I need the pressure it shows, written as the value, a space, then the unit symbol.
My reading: -22 inHg
